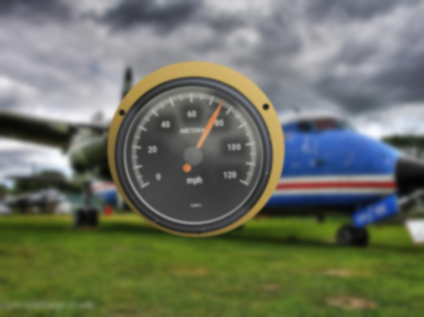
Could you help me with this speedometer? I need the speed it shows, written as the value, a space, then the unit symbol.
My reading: 75 mph
